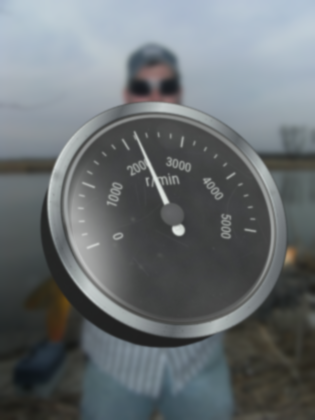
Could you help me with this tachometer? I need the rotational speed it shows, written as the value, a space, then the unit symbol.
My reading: 2200 rpm
